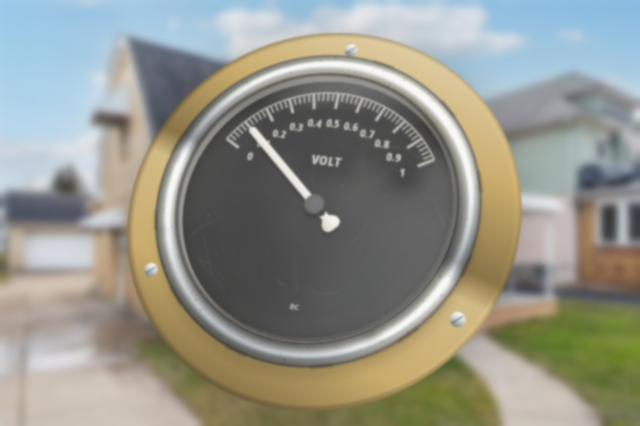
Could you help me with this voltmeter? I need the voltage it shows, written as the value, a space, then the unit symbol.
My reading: 0.1 V
